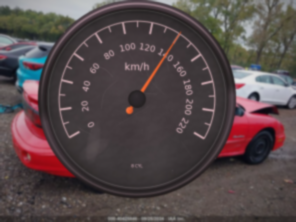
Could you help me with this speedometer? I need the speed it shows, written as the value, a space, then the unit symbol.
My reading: 140 km/h
